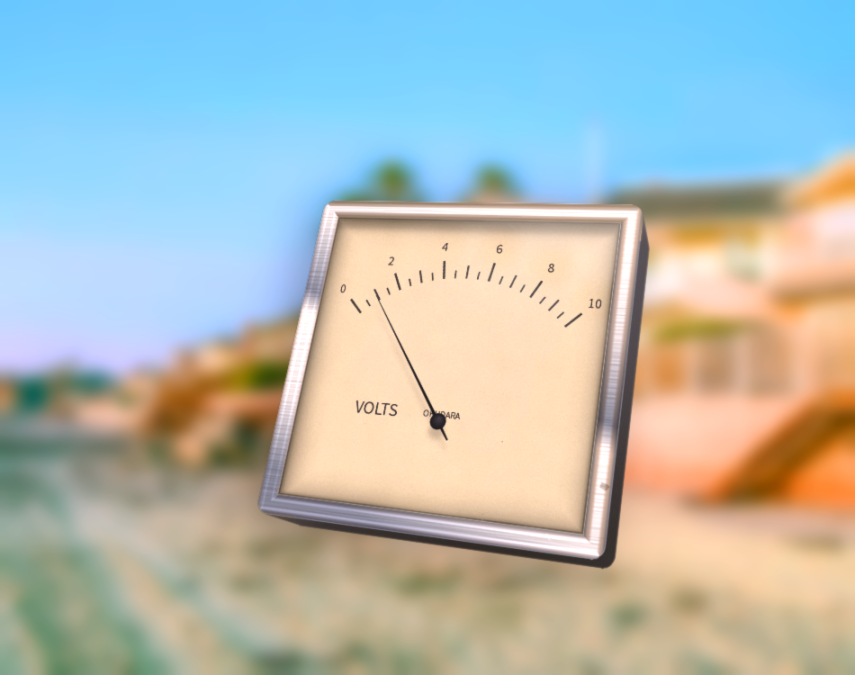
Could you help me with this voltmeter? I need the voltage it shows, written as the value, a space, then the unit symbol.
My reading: 1 V
